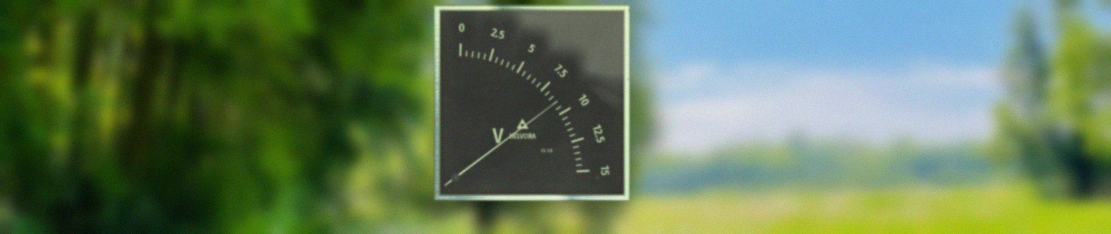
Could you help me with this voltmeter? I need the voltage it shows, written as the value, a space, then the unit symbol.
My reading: 9 V
